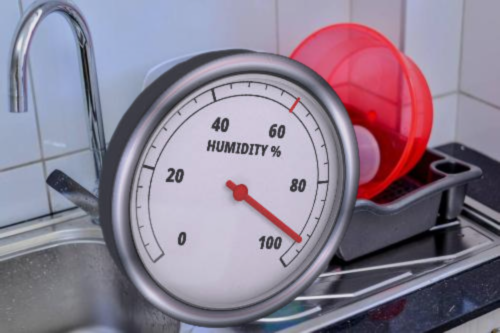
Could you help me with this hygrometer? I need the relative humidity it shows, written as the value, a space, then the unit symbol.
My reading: 94 %
